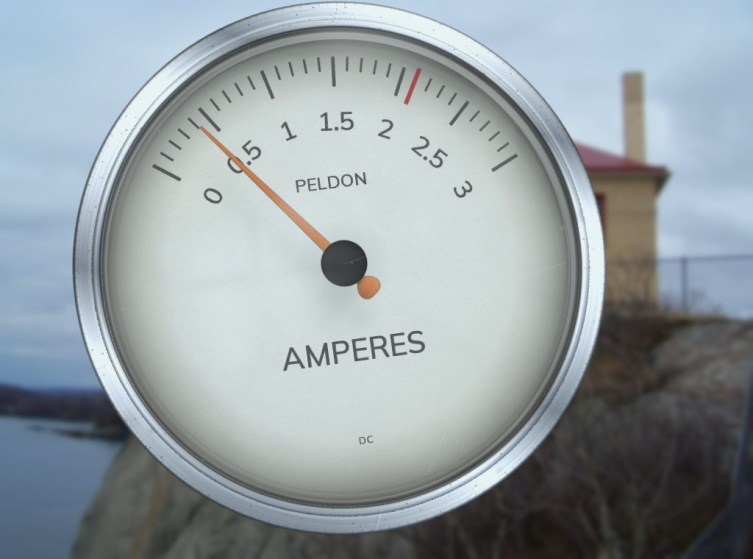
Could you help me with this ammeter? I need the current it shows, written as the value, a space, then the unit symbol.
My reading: 0.4 A
